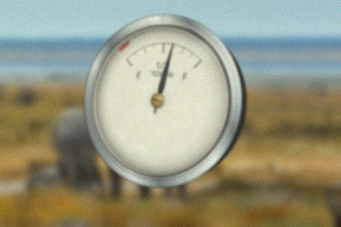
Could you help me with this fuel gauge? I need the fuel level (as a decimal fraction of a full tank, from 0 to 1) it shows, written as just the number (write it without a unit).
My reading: 0.625
